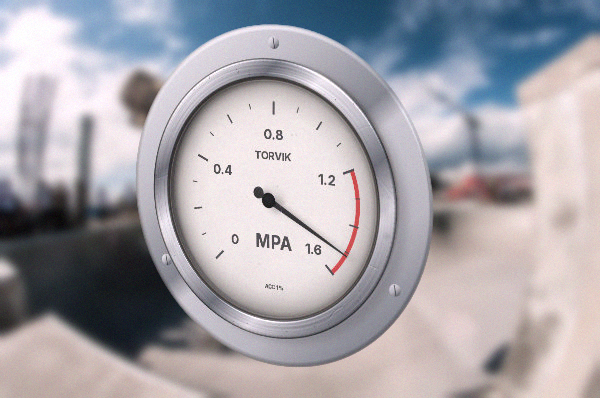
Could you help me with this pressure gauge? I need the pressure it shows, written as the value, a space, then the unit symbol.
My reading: 1.5 MPa
